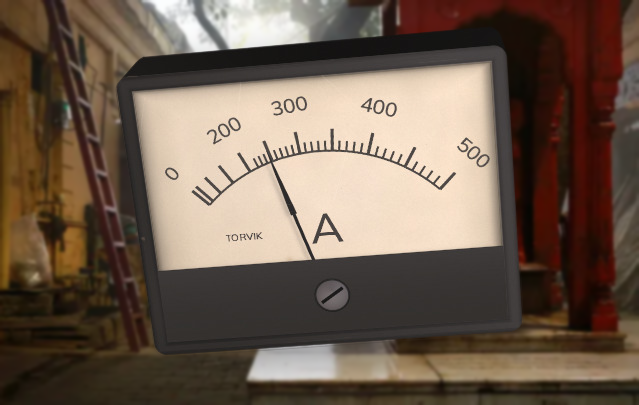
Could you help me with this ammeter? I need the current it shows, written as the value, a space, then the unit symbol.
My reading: 250 A
